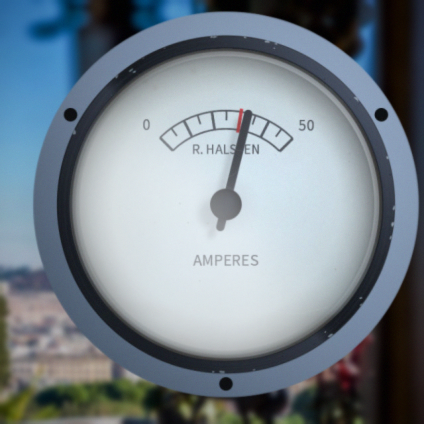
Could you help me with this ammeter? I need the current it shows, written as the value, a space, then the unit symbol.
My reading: 32.5 A
